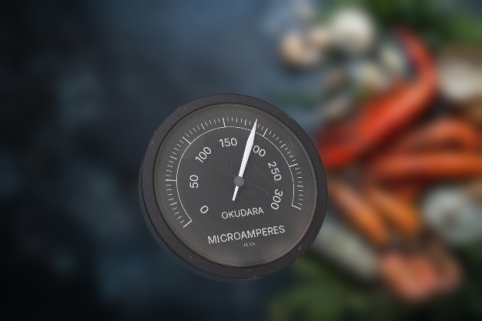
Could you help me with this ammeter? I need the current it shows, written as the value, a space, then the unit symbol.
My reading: 185 µA
